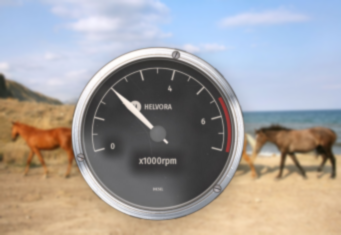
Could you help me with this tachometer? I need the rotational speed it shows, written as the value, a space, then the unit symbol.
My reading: 2000 rpm
